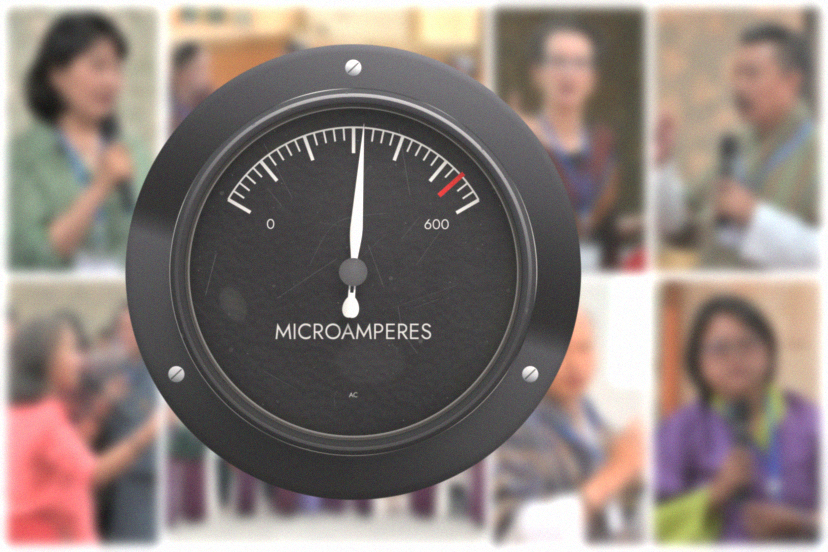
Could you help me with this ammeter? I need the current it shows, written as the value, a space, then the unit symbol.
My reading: 320 µA
